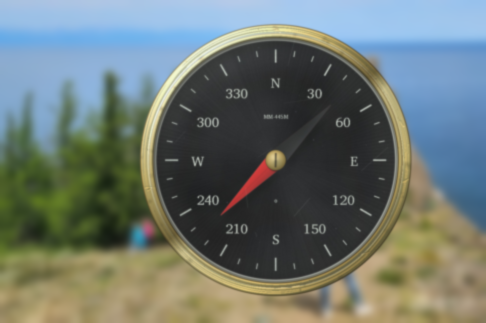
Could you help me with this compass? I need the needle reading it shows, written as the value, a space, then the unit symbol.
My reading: 225 °
